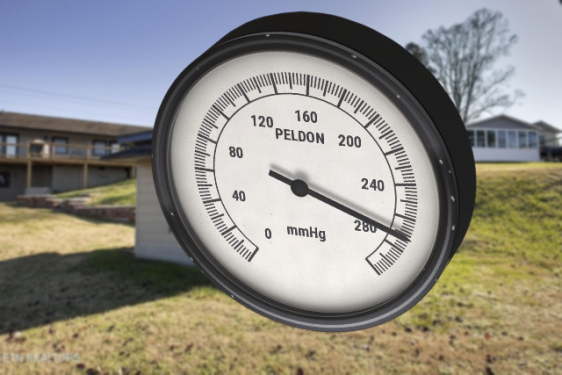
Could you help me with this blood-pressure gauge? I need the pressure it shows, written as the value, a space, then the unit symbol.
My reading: 270 mmHg
